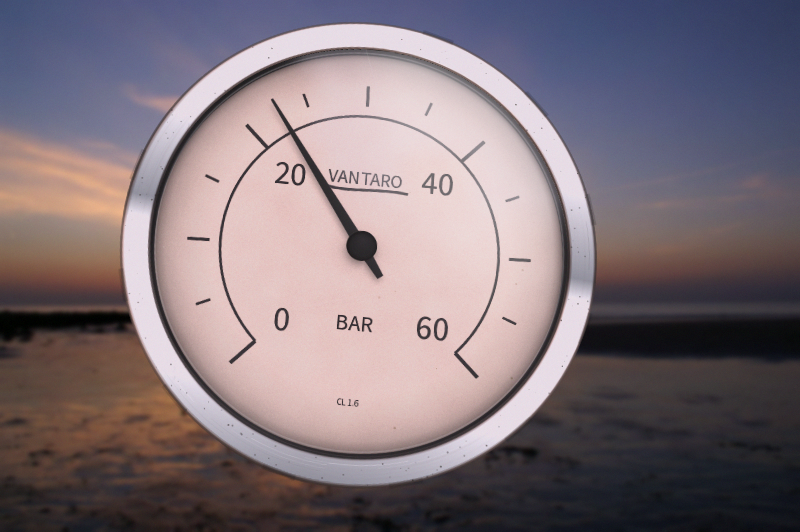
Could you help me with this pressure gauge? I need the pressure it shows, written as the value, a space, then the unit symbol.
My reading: 22.5 bar
